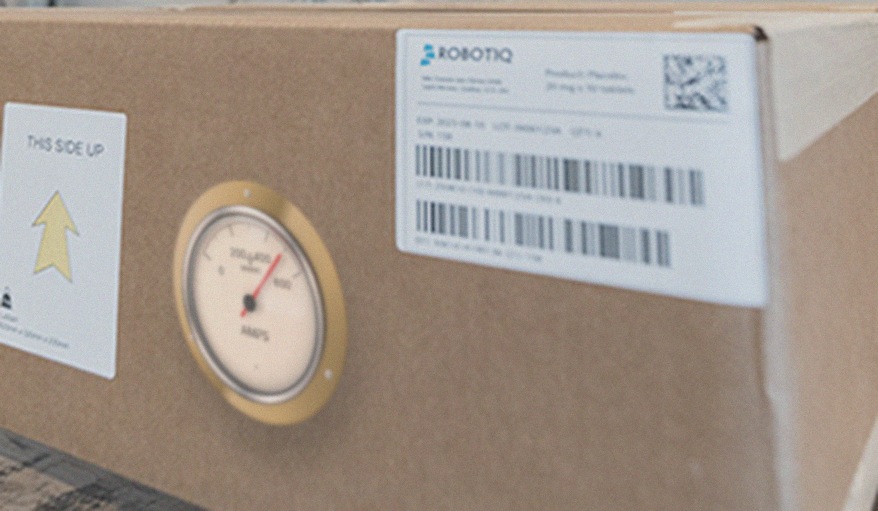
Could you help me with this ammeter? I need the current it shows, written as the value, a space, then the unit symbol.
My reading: 500 A
